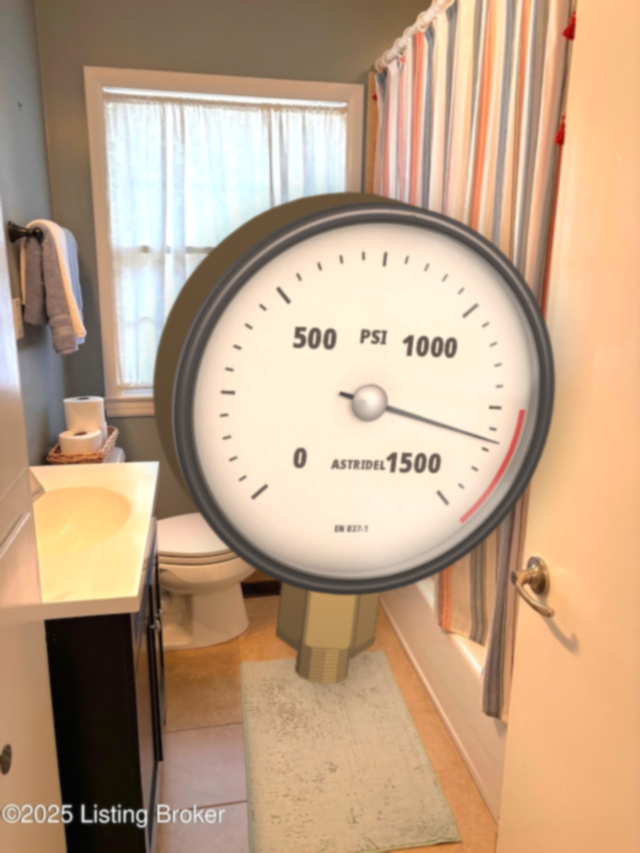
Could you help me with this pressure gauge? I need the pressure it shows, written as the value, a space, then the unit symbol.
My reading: 1325 psi
